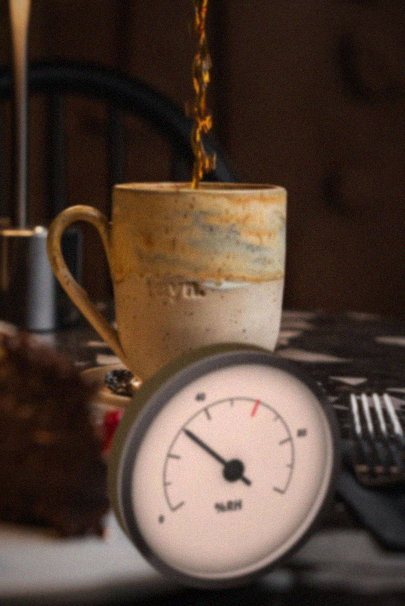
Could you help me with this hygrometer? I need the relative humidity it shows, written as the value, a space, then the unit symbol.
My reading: 30 %
